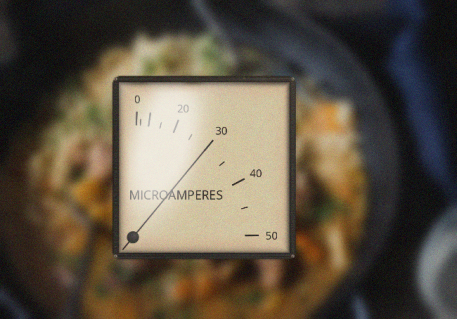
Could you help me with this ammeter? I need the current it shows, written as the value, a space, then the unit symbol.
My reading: 30 µA
